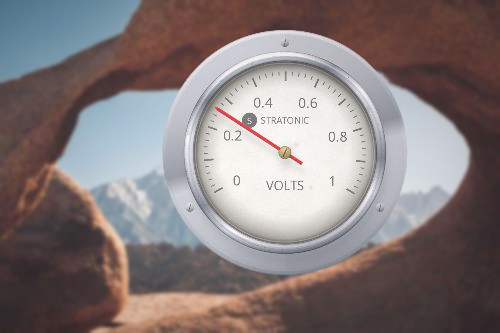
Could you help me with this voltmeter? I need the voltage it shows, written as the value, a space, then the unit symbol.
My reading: 0.26 V
